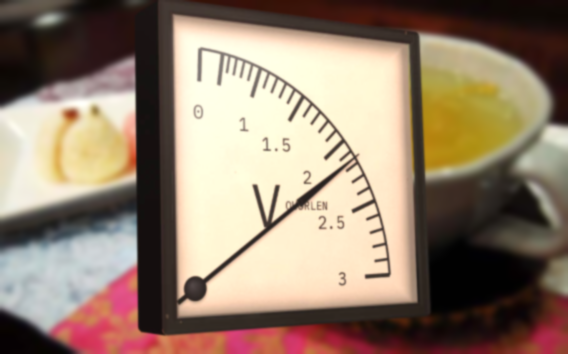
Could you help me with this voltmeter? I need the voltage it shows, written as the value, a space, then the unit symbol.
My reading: 2.15 V
